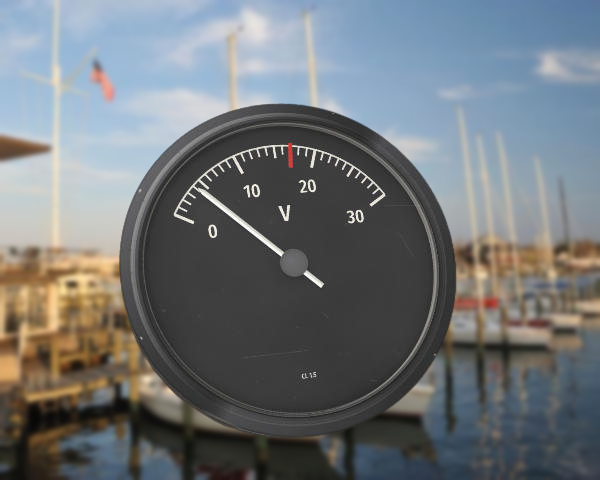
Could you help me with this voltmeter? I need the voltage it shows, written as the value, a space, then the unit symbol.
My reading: 4 V
